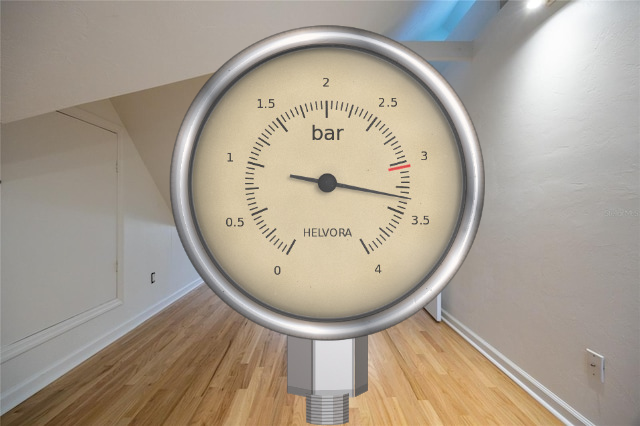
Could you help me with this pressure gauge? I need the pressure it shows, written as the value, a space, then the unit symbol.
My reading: 3.35 bar
